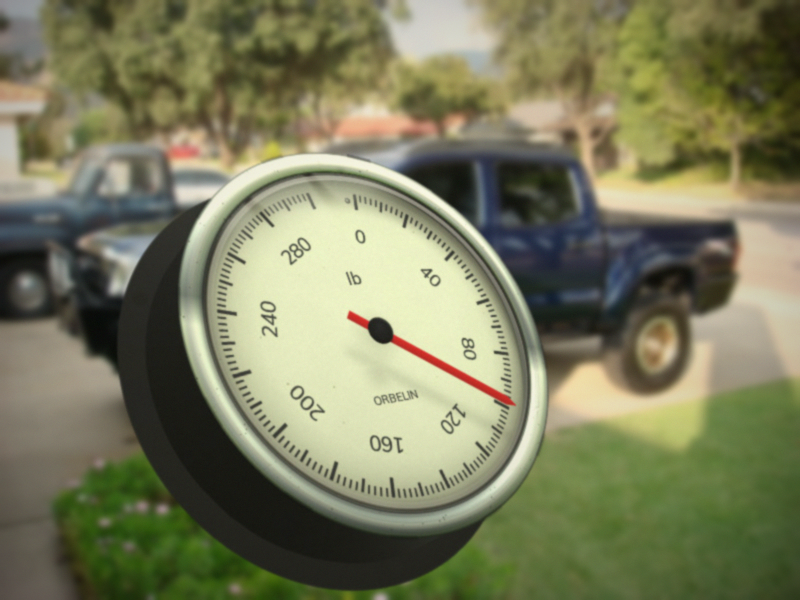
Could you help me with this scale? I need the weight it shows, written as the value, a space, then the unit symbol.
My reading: 100 lb
